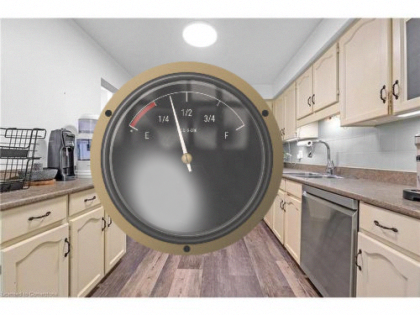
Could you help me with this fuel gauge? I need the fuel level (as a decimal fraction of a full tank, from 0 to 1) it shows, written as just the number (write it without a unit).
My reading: 0.375
